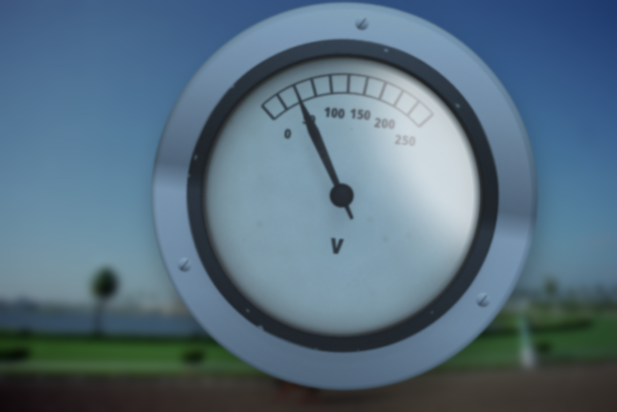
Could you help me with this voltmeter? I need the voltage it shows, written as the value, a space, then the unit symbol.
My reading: 50 V
